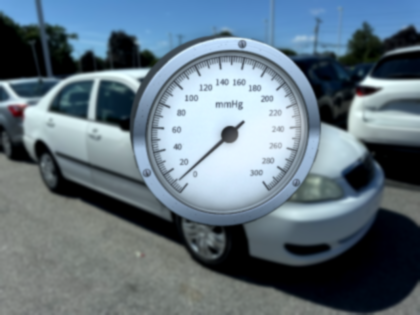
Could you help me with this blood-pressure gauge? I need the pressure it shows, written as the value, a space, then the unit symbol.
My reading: 10 mmHg
